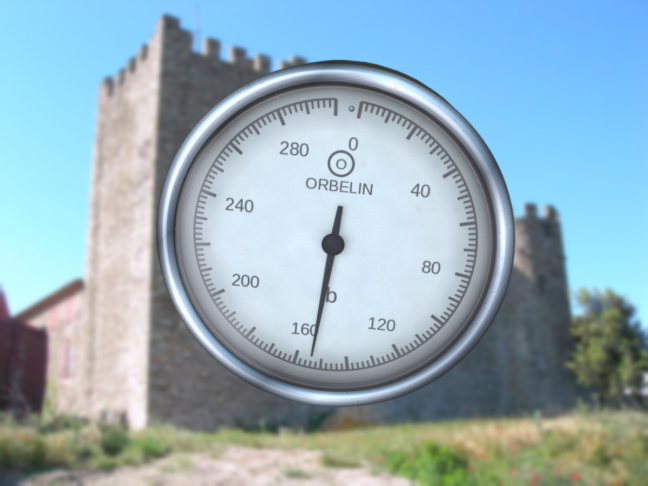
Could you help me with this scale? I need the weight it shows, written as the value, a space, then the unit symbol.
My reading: 154 lb
